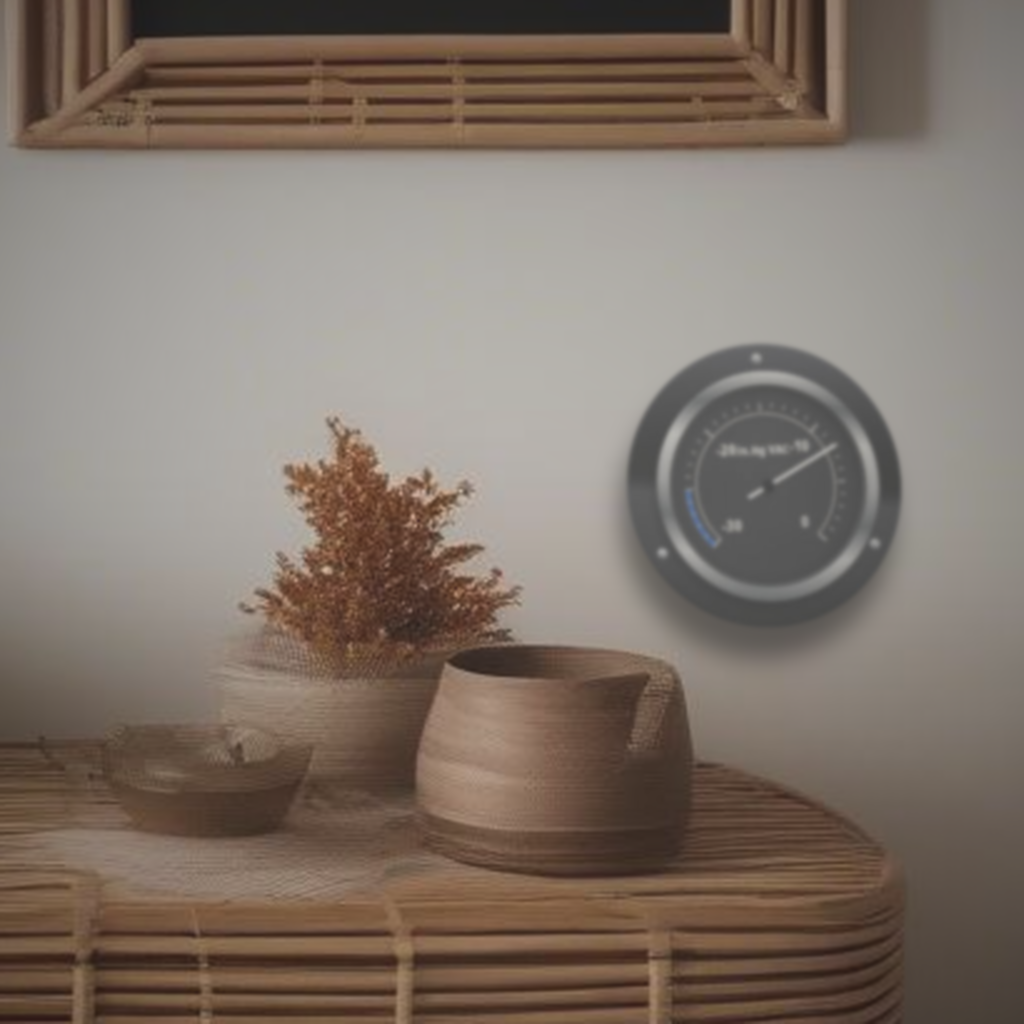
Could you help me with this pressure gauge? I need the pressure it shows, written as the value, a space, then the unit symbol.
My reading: -8 inHg
